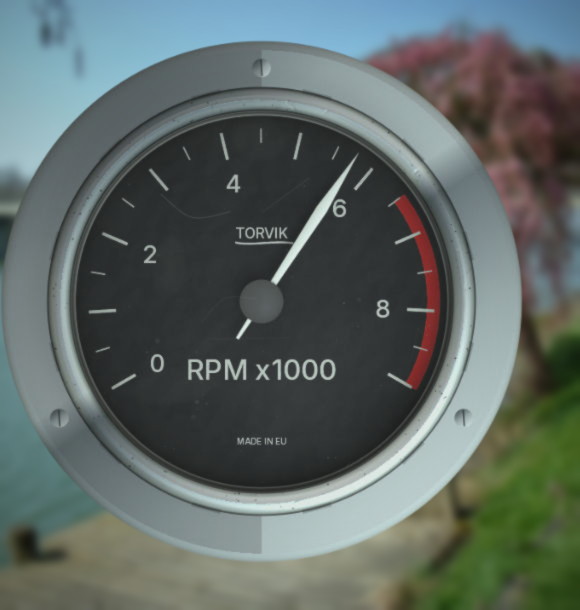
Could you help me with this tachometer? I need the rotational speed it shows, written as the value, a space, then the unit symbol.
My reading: 5750 rpm
